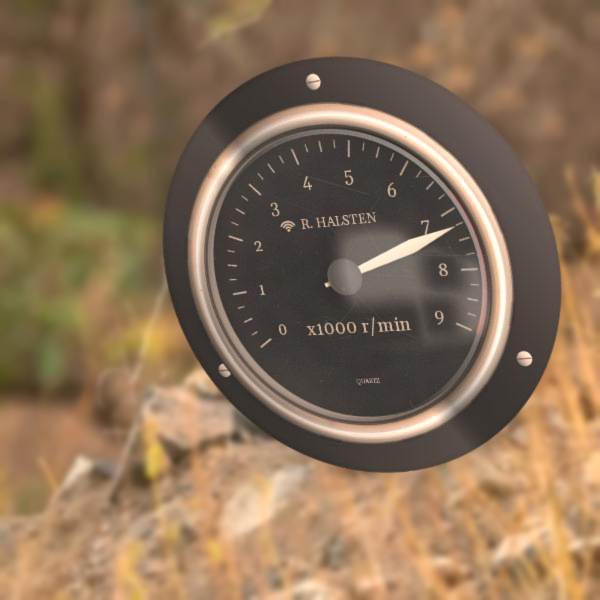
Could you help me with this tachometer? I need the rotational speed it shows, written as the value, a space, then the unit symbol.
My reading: 7250 rpm
